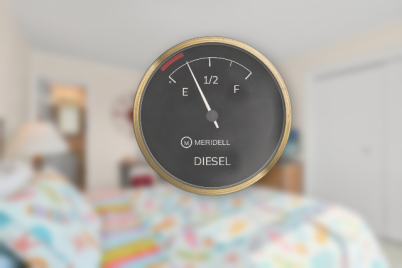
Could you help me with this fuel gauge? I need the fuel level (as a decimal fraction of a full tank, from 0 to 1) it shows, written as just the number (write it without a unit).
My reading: 0.25
